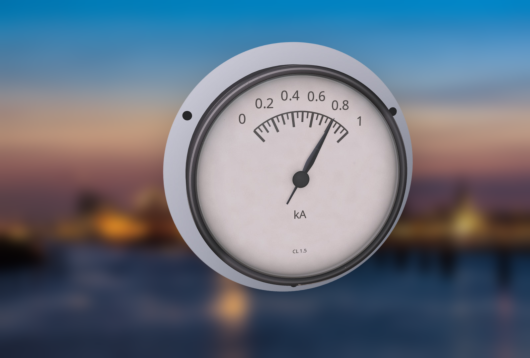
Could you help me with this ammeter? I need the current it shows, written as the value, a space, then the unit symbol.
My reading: 0.8 kA
